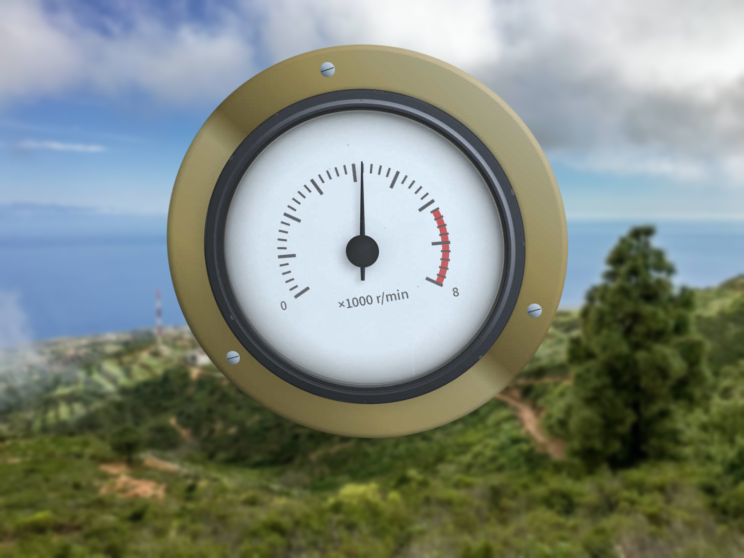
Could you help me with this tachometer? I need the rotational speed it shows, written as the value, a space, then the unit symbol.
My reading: 4200 rpm
